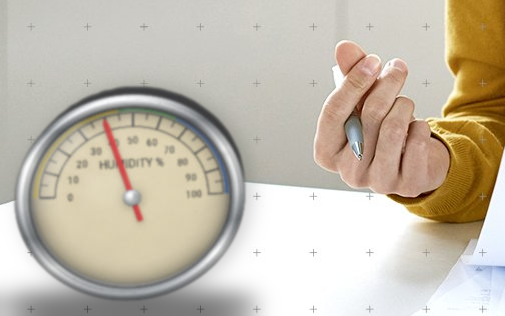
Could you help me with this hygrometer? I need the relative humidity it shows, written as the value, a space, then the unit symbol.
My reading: 40 %
